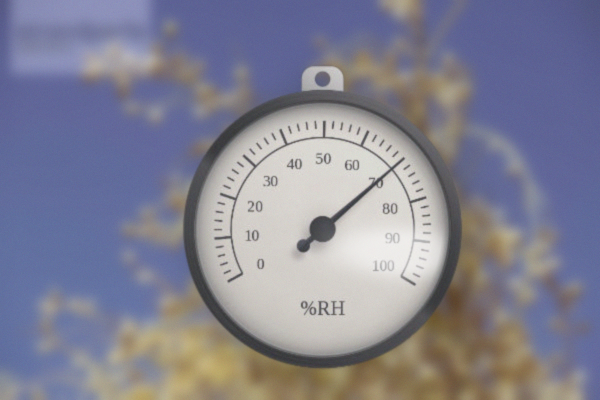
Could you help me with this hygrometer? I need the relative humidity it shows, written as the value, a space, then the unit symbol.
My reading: 70 %
